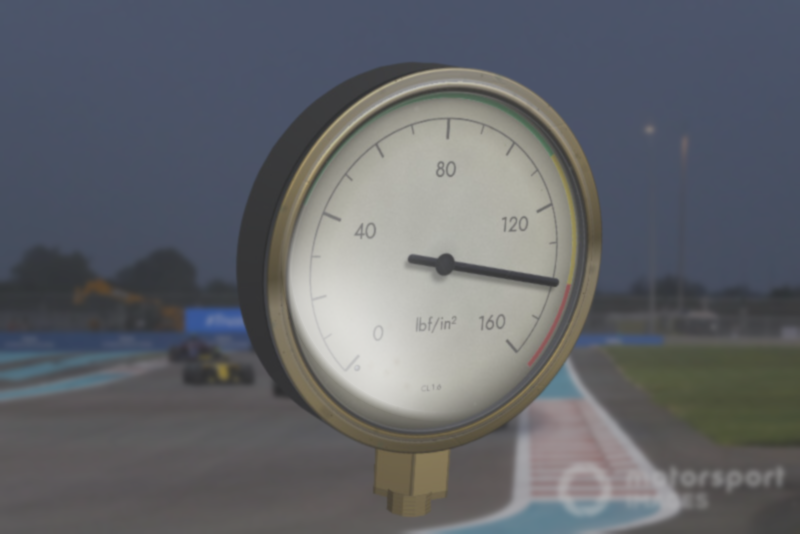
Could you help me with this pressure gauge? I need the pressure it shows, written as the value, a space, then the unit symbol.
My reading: 140 psi
